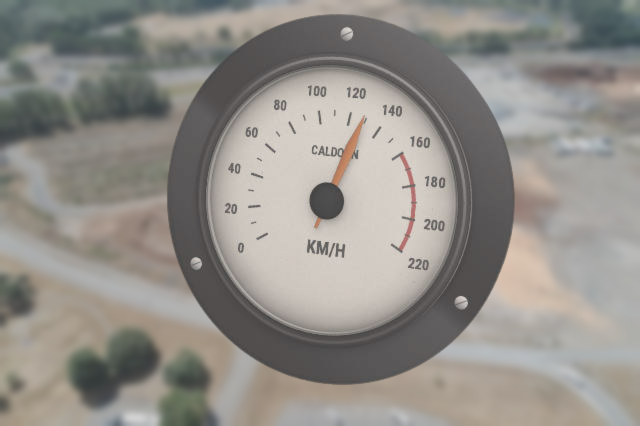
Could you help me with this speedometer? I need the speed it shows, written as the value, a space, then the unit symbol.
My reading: 130 km/h
